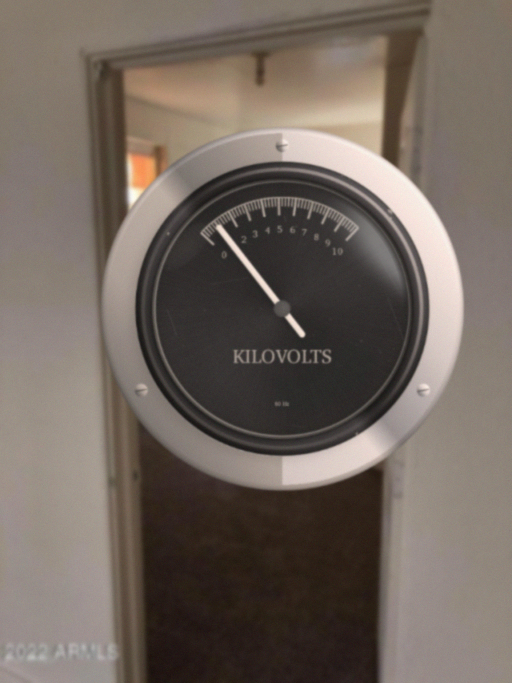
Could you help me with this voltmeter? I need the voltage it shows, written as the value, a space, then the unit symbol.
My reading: 1 kV
